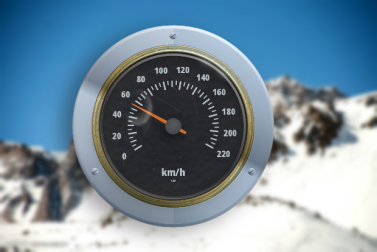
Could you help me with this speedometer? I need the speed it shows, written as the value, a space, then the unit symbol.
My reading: 55 km/h
